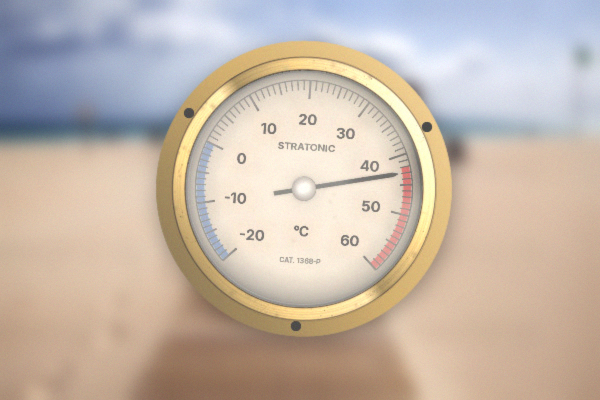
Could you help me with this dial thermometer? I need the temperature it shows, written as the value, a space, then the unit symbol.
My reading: 43 °C
